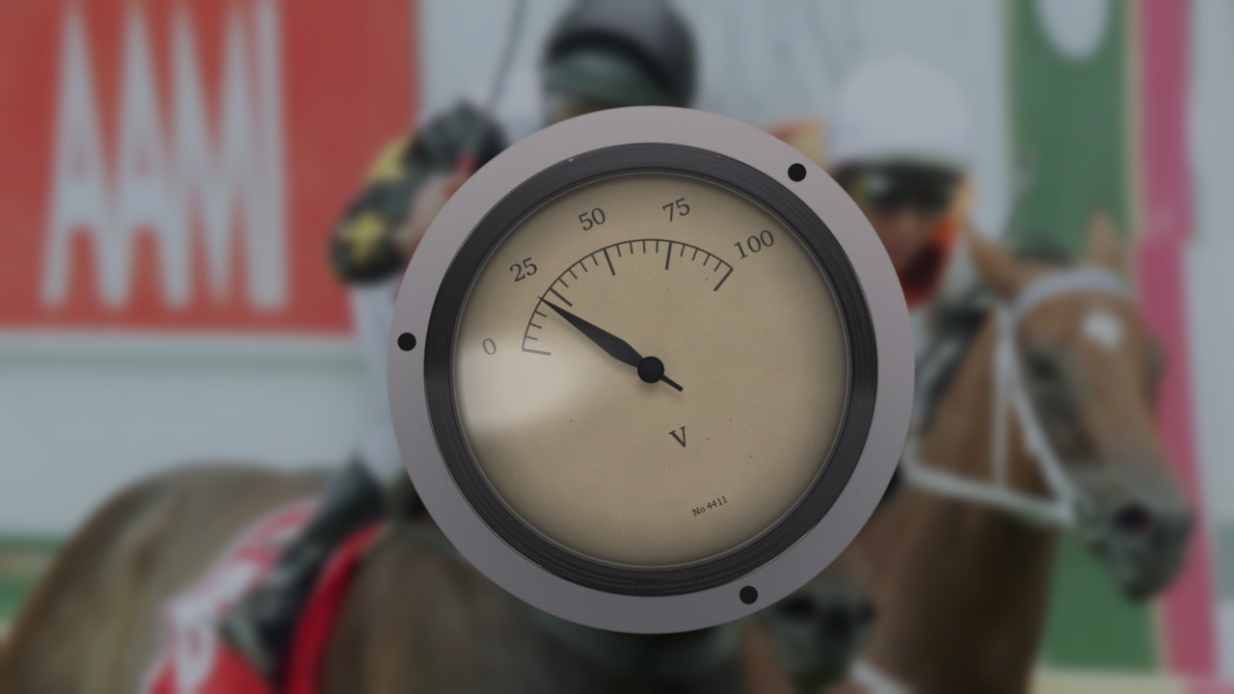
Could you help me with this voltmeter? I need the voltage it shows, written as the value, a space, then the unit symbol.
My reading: 20 V
